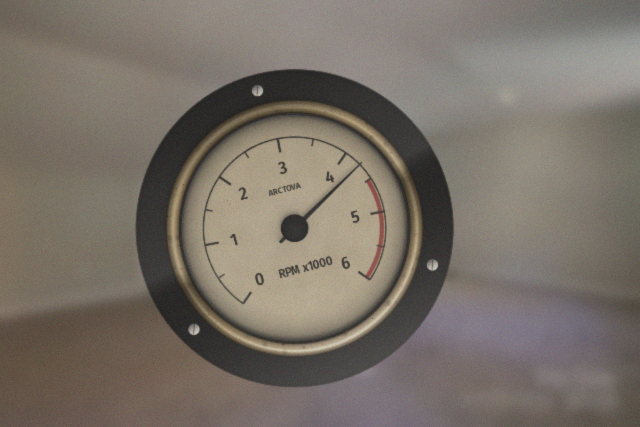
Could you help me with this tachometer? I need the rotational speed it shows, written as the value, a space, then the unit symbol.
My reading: 4250 rpm
